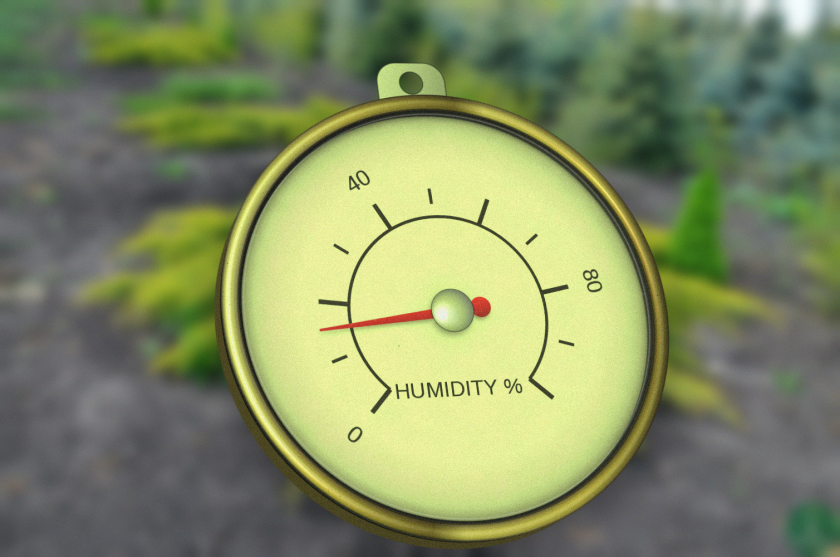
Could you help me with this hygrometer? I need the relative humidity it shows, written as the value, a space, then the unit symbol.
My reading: 15 %
